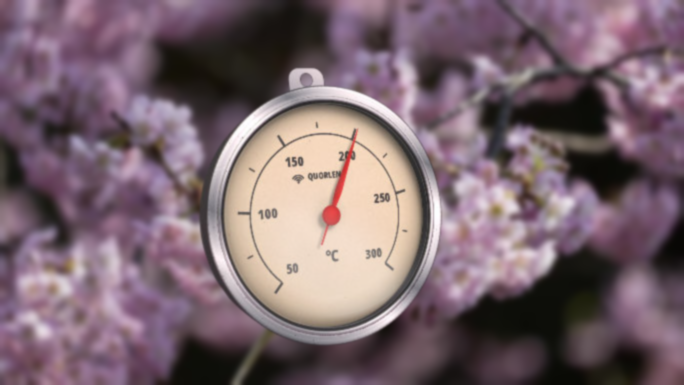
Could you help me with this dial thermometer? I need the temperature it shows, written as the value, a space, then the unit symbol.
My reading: 200 °C
